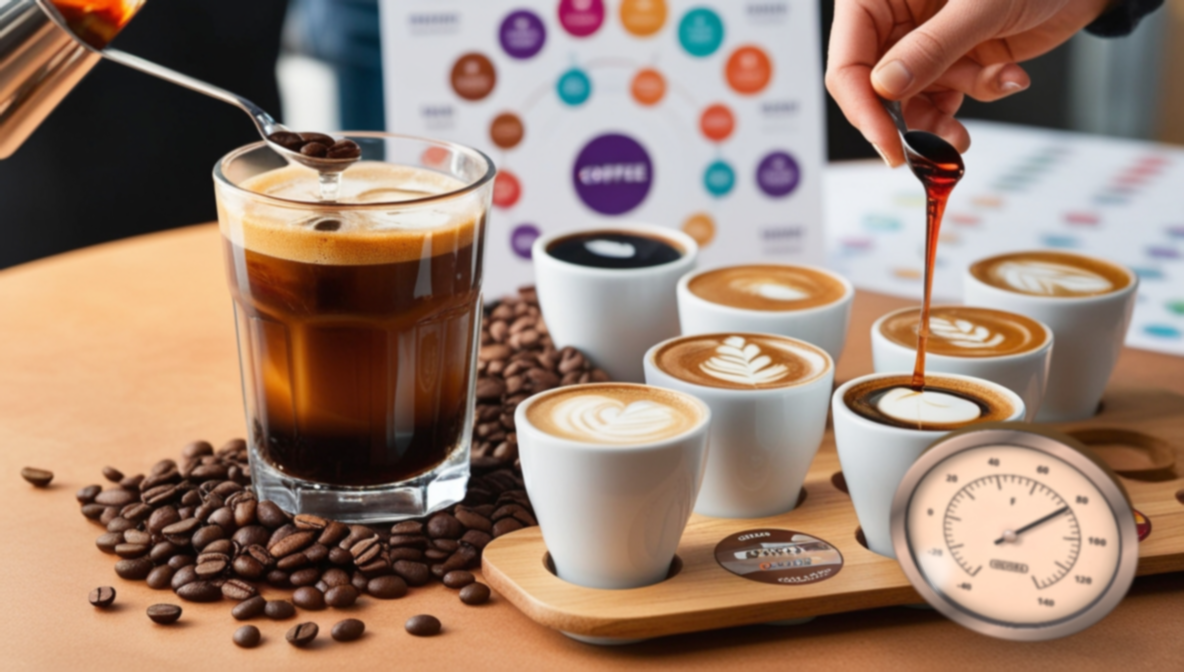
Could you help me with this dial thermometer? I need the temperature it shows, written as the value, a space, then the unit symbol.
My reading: 80 °F
